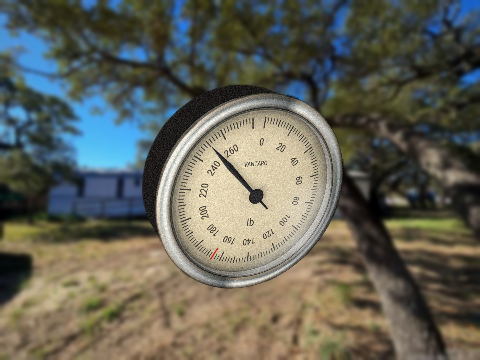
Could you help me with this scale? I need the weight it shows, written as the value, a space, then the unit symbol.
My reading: 250 lb
